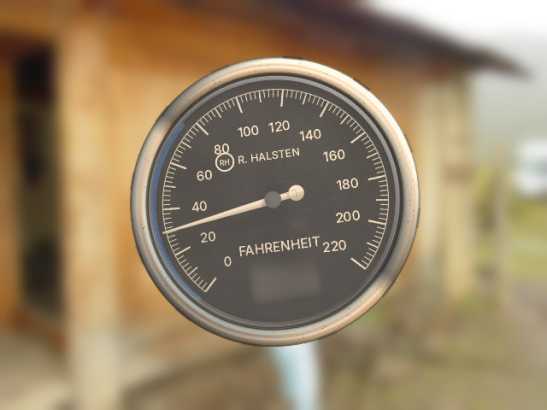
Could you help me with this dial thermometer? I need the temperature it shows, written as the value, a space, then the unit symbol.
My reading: 30 °F
